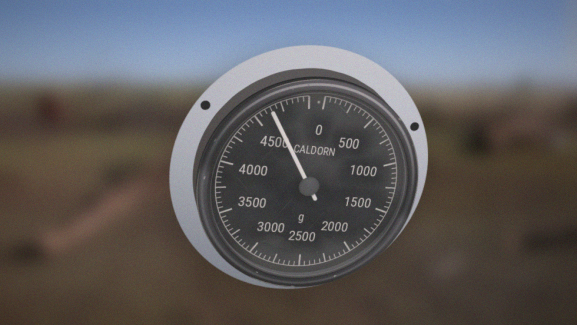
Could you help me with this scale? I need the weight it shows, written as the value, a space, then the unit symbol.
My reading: 4650 g
